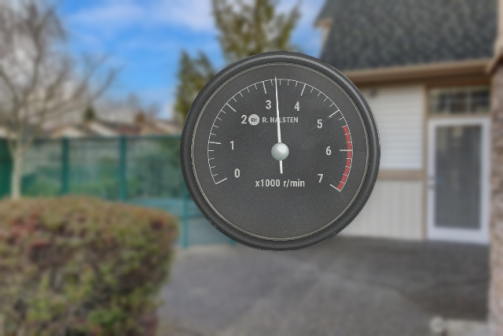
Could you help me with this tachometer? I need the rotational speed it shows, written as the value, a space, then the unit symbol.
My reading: 3300 rpm
